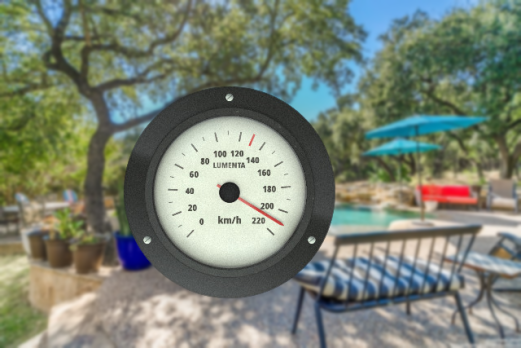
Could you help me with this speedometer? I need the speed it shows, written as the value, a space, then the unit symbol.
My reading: 210 km/h
